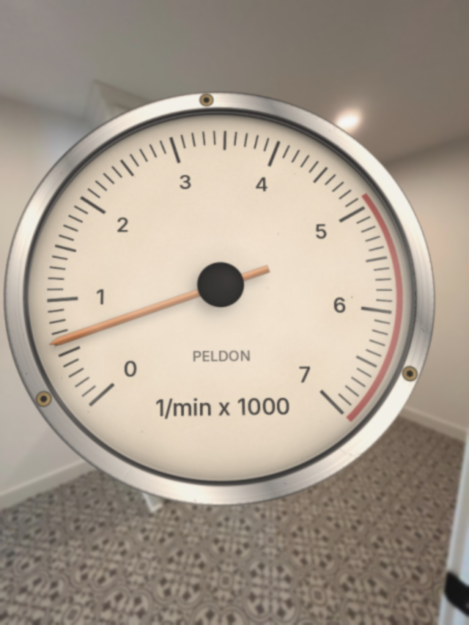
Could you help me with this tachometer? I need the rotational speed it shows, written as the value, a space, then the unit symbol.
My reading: 600 rpm
